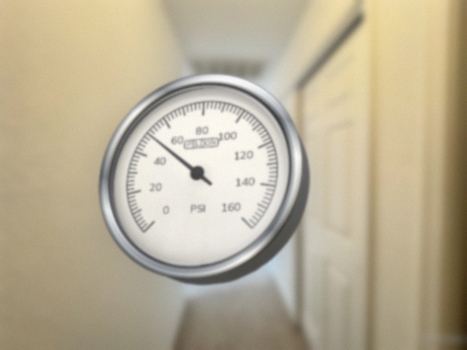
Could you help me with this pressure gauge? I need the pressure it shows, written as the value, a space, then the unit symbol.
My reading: 50 psi
